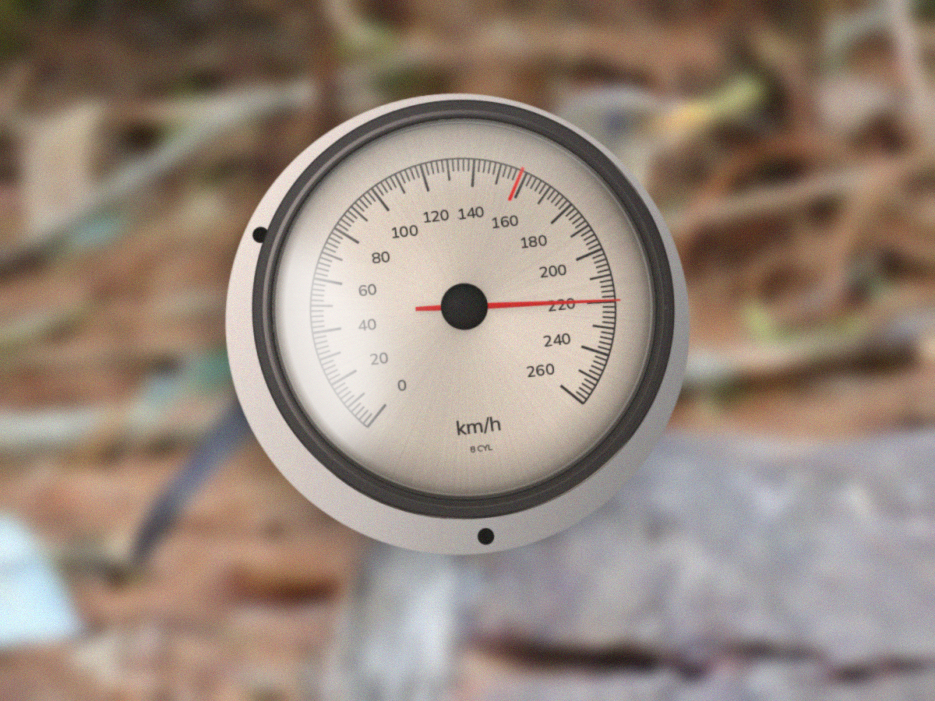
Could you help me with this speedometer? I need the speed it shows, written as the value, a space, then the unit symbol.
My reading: 220 km/h
